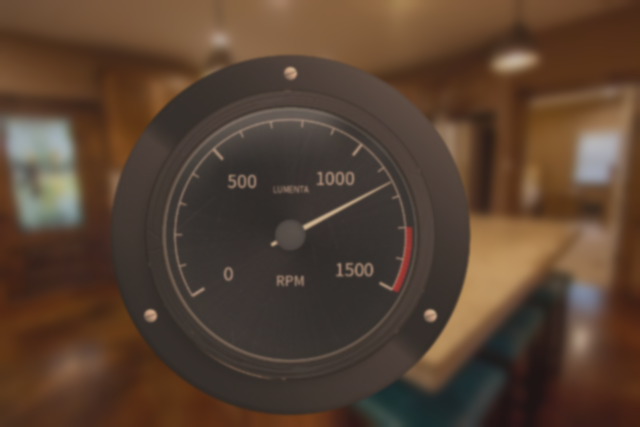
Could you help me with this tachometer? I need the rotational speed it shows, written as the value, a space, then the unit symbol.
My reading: 1150 rpm
